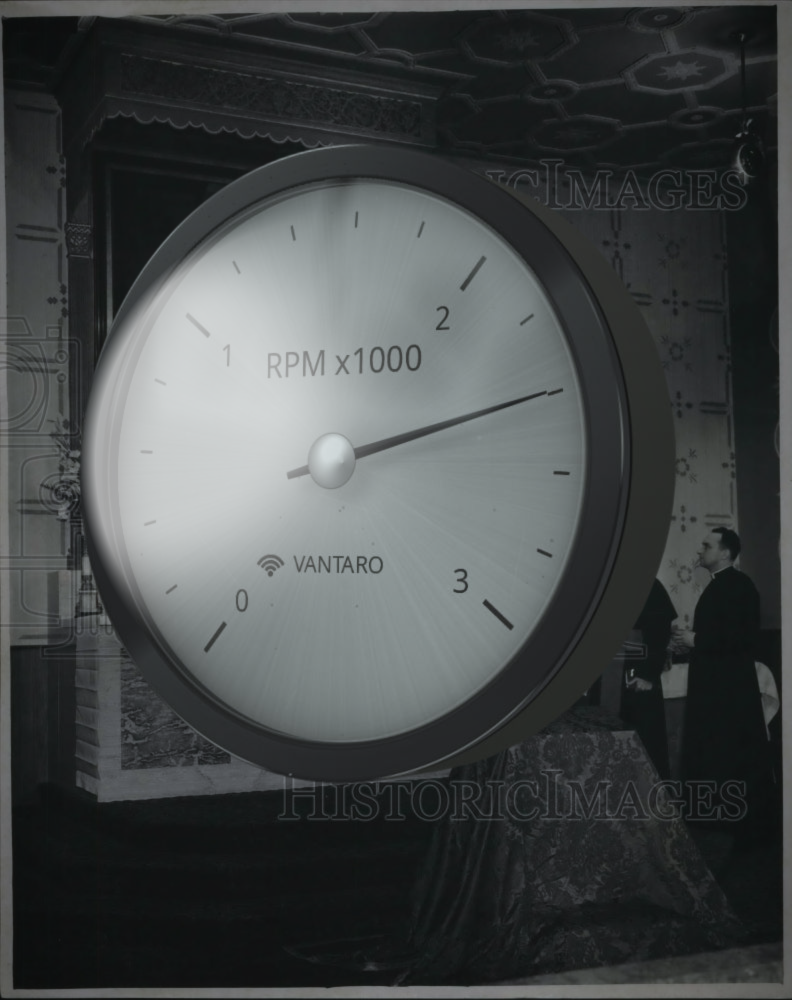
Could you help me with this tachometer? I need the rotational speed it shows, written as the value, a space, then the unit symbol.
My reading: 2400 rpm
